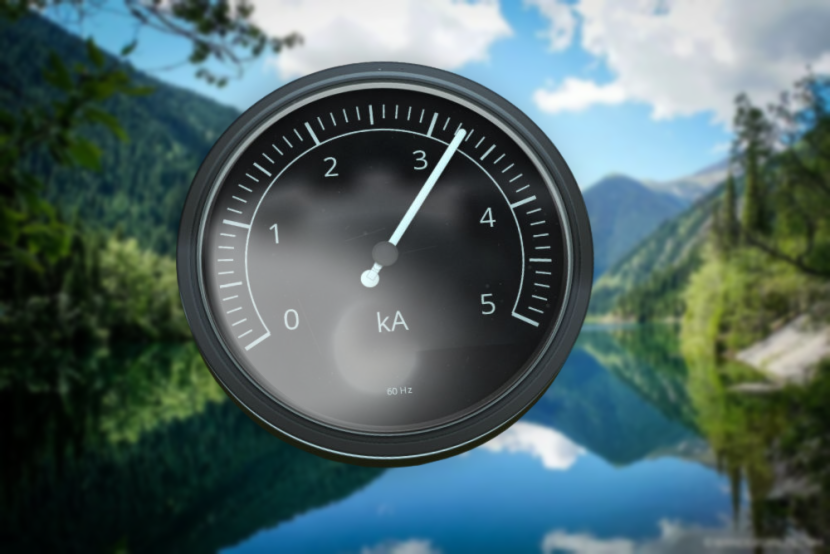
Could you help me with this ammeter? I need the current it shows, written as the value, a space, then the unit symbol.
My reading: 3.25 kA
